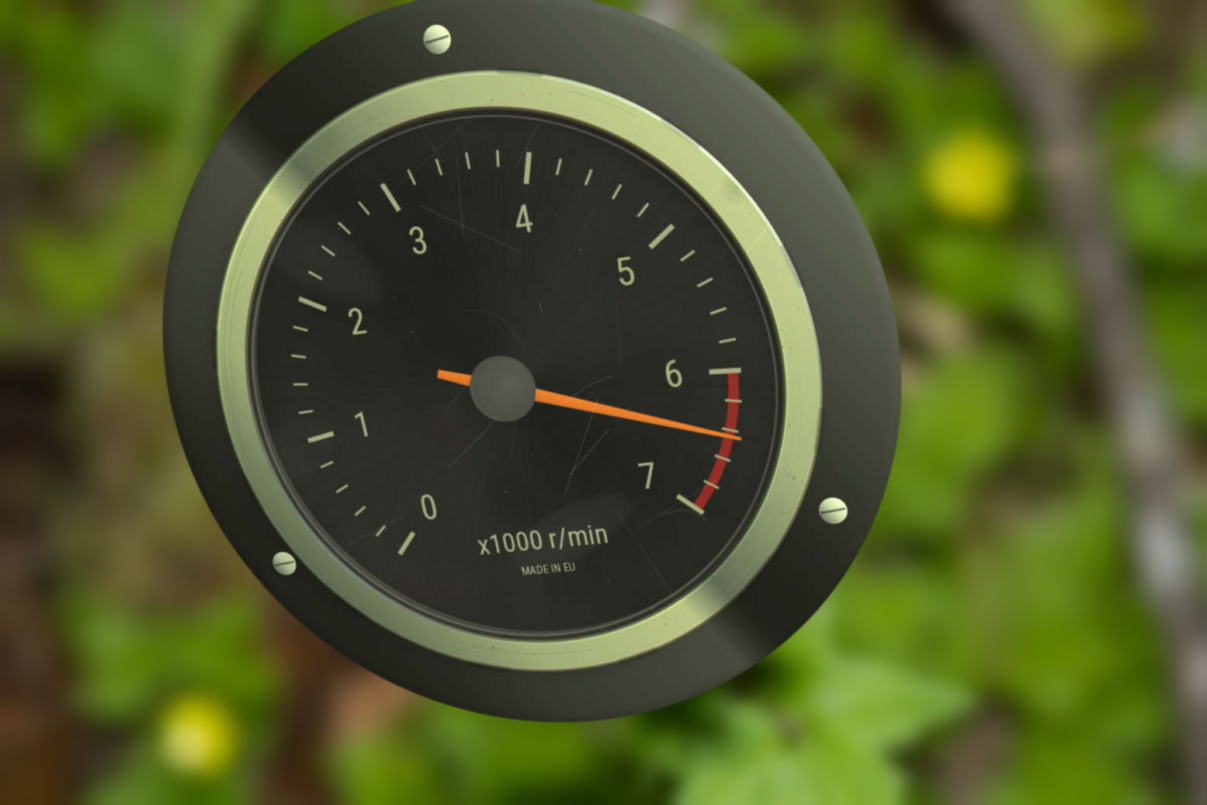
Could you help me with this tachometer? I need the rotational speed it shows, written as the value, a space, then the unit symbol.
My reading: 6400 rpm
